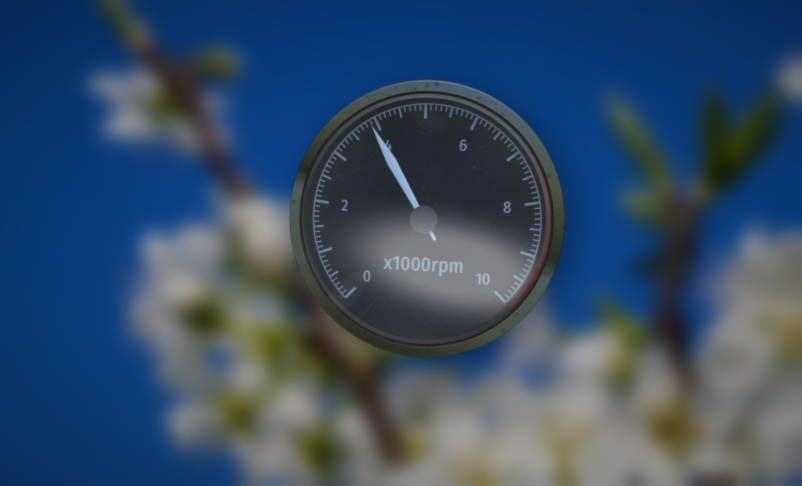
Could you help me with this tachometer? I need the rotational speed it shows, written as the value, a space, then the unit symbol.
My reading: 3900 rpm
